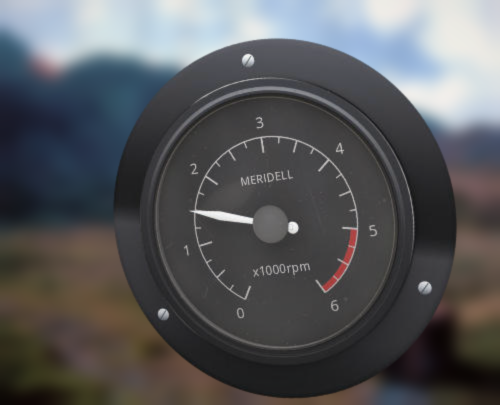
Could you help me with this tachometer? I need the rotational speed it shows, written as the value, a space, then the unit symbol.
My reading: 1500 rpm
